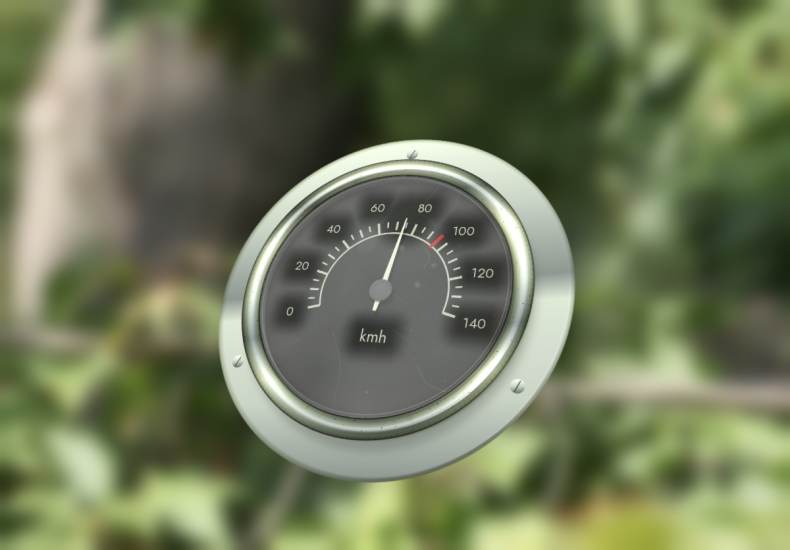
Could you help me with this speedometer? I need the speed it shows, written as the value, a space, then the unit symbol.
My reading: 75 km/h
